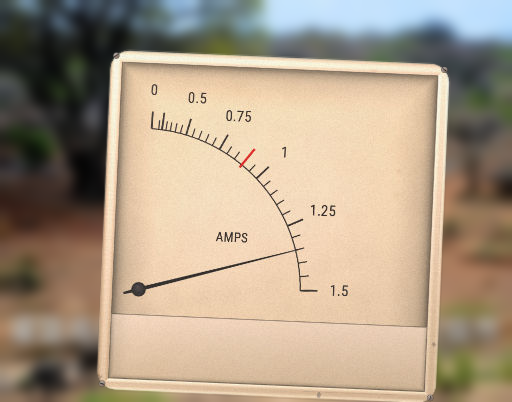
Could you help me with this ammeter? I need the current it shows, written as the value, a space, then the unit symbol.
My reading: 1.35 A
